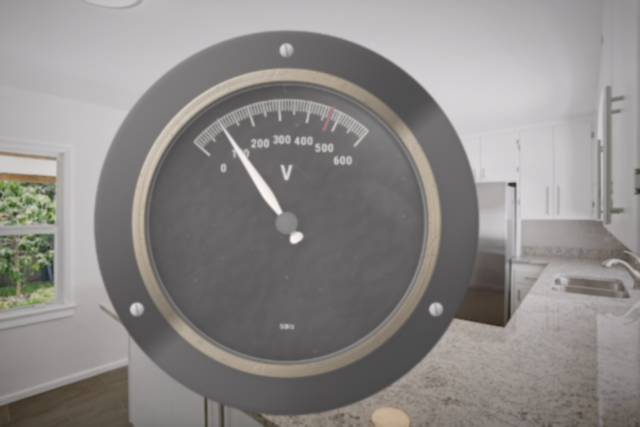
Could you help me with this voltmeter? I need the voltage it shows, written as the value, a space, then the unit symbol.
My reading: 100 V
